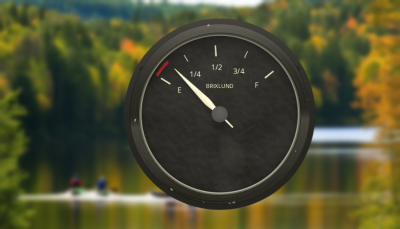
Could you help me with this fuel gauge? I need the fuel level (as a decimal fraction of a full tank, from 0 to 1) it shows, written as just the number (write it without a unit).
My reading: 0.125
